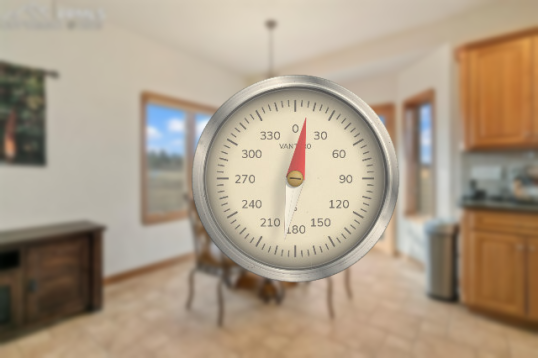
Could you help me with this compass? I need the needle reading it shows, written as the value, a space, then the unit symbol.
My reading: 10 °
